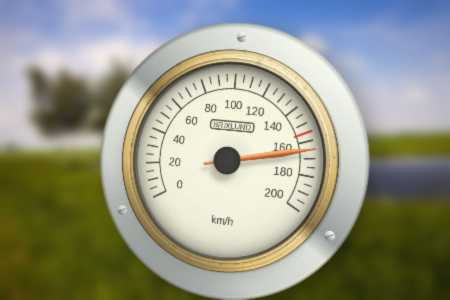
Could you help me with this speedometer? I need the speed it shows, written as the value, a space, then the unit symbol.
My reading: 165 km/h
